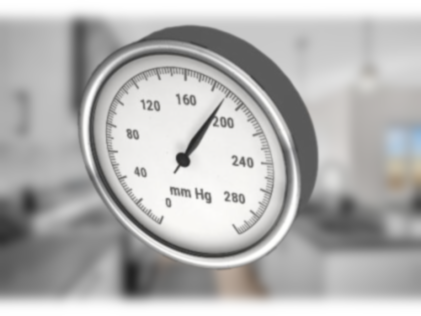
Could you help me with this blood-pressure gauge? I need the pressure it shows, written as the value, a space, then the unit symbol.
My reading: 190 mmHg
